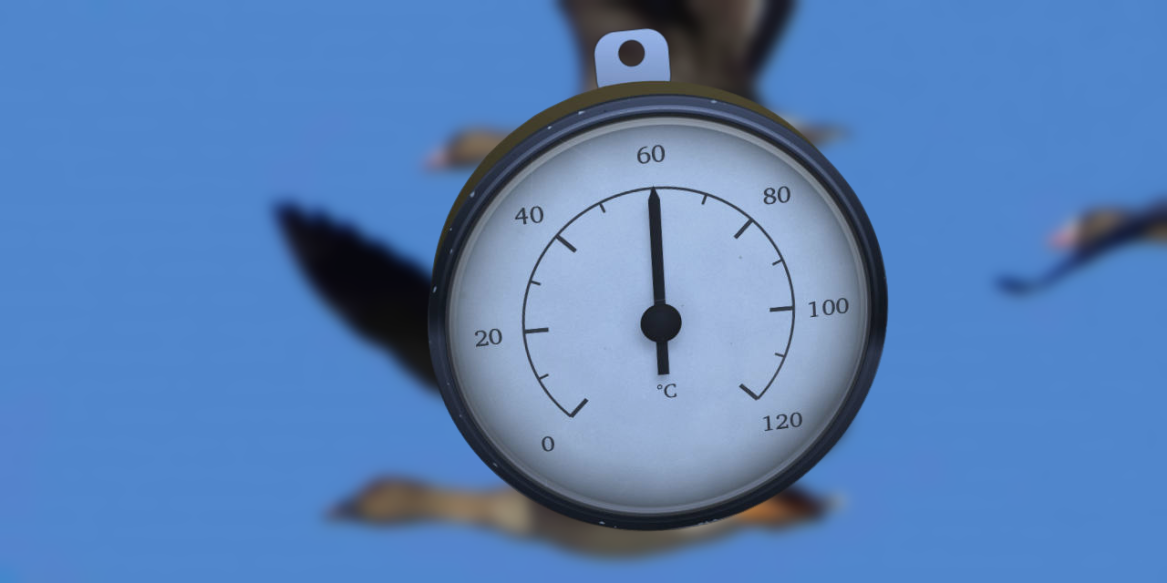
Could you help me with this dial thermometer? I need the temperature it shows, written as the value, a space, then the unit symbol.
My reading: 60 °C
